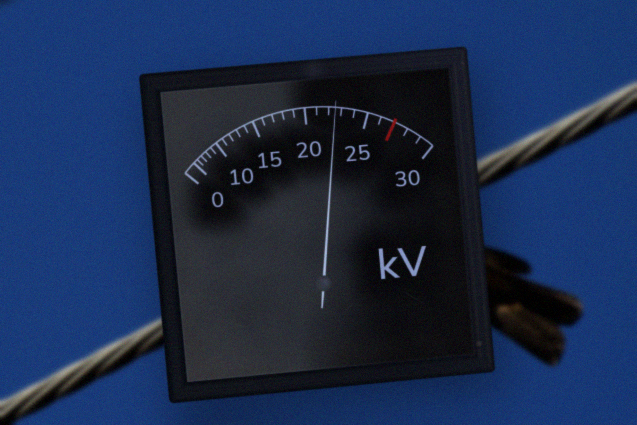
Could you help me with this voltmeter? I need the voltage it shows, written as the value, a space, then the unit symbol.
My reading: 22.5 kV
